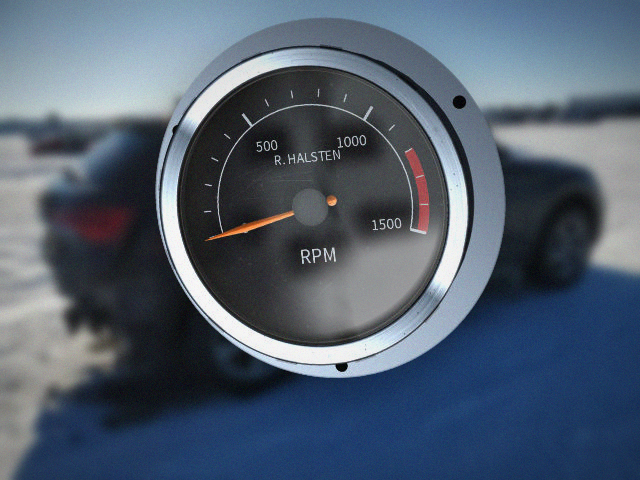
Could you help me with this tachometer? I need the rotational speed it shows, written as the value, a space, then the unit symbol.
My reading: 0 rpm
